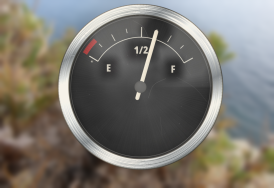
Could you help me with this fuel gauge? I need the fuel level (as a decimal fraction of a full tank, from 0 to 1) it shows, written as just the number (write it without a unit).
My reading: 0.625
